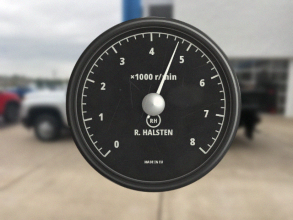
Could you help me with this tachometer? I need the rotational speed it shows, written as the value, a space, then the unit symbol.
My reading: 4700 rpm
